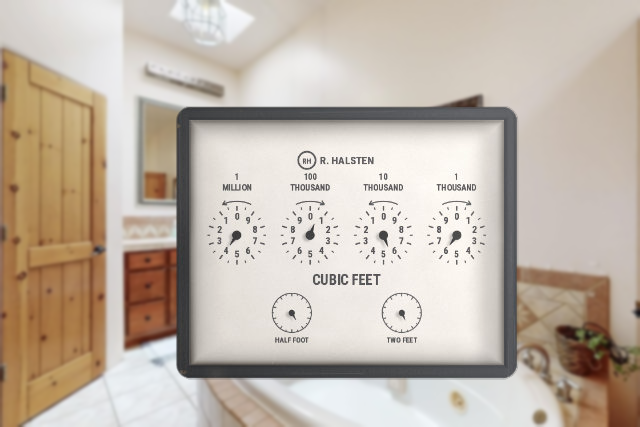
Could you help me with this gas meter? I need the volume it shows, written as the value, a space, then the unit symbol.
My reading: 405600 ft³
